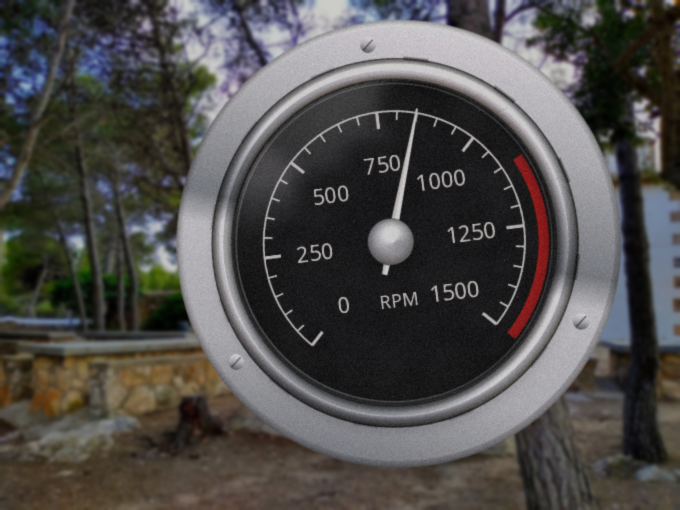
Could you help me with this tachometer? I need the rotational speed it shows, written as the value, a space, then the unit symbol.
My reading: 850 rpm
